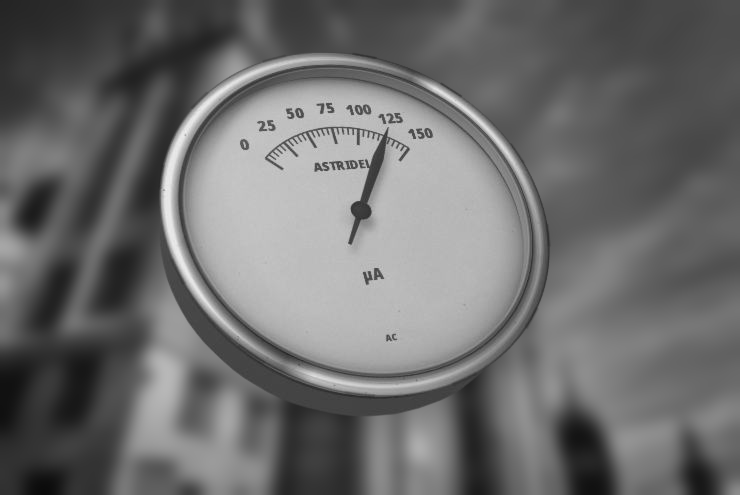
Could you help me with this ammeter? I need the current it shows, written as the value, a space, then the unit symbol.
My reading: 125 µA
